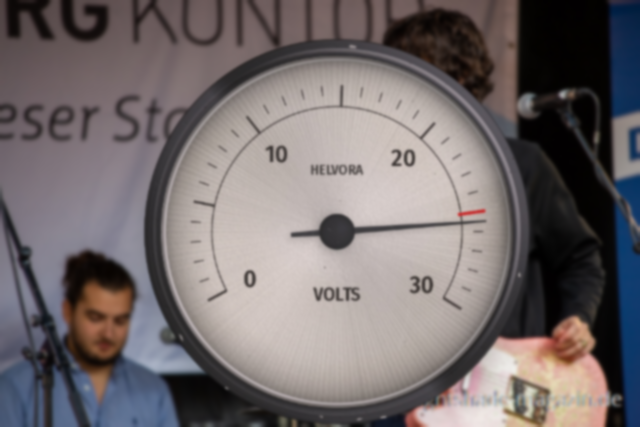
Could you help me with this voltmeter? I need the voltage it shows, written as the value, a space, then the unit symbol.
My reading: 25.5 V
